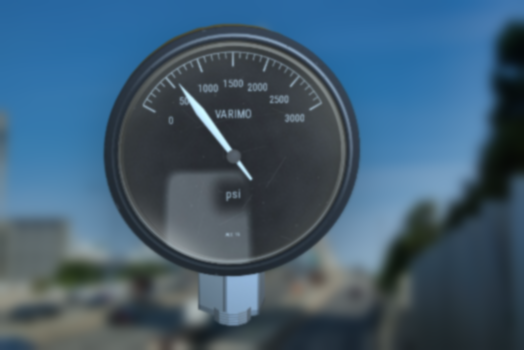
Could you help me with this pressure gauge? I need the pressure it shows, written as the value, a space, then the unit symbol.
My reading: 600 psi
